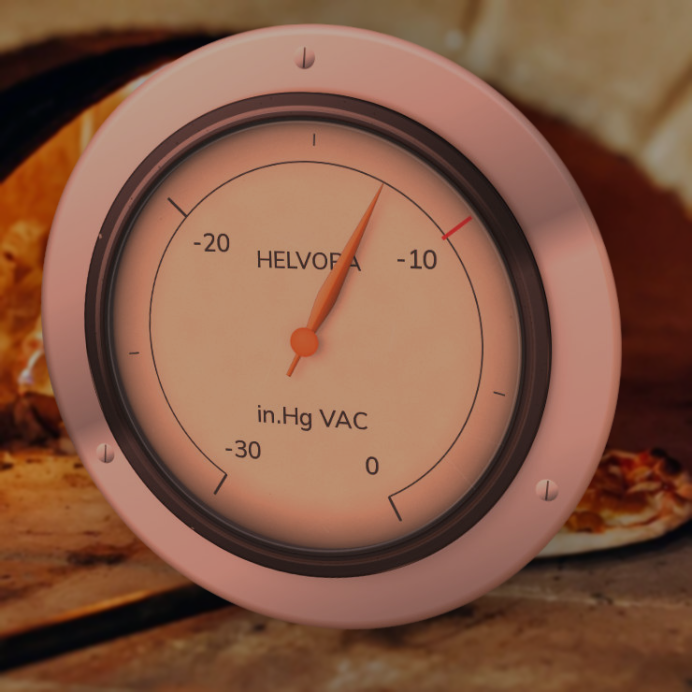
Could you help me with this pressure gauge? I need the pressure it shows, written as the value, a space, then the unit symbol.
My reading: -12.5 inHg
